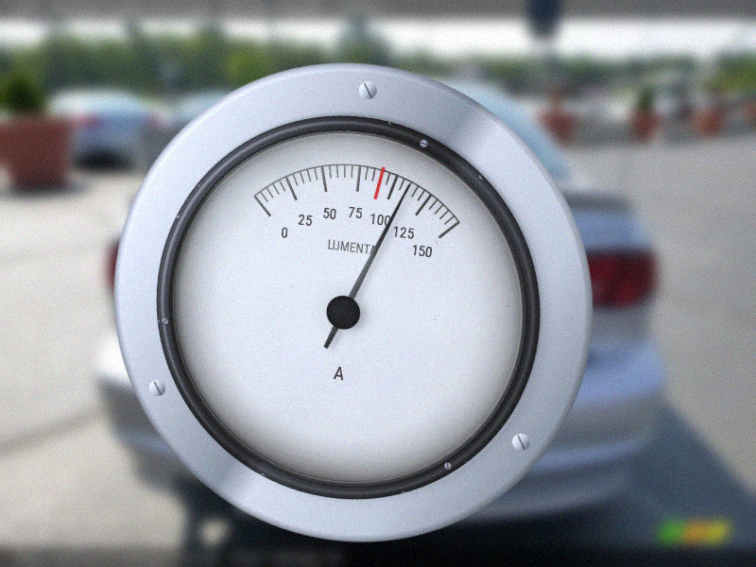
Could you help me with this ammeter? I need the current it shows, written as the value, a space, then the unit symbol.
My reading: 110 A
